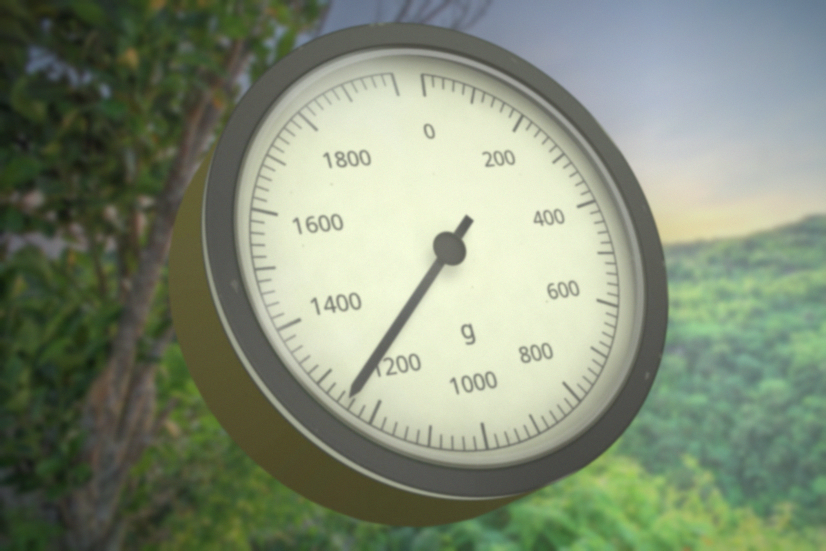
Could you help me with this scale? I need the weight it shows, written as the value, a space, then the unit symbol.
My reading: 1250 g
